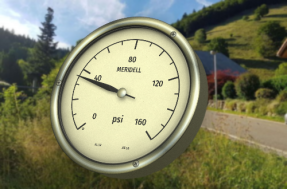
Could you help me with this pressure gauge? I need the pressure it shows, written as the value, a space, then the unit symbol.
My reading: 35 psi
